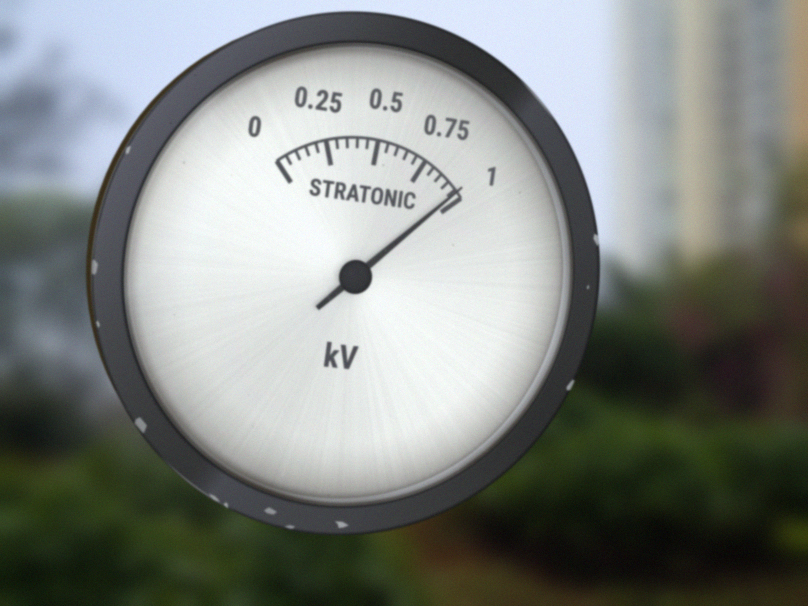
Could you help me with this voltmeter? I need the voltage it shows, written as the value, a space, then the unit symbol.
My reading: 0.95 kV
